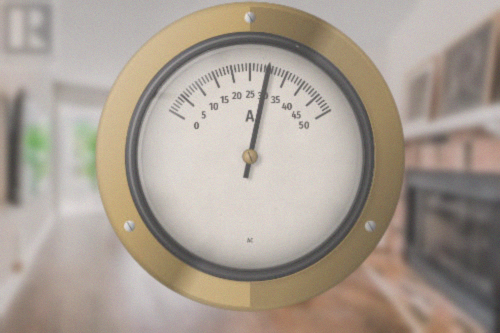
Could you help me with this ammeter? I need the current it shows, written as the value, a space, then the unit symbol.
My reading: 30 A
